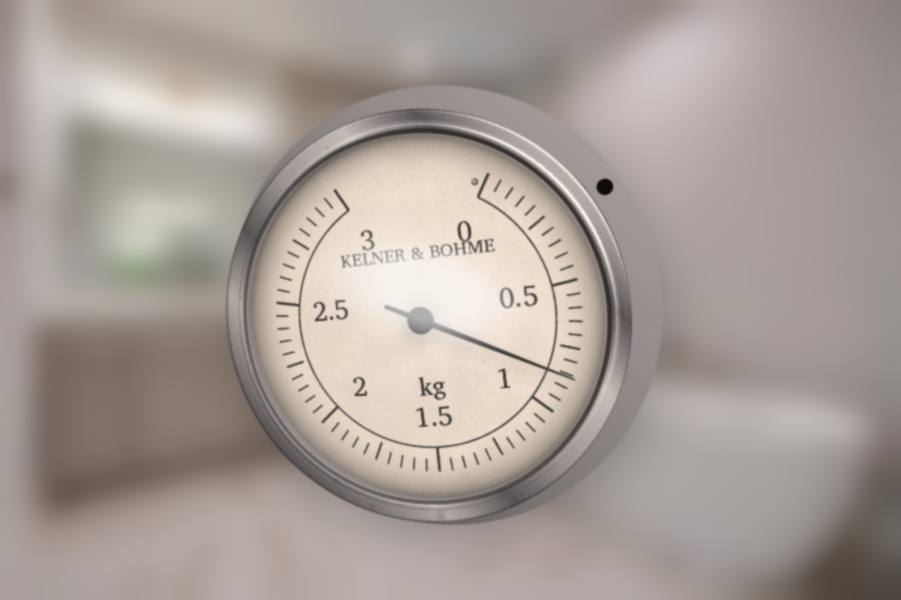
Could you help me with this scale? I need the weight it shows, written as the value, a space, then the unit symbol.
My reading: 0.85 kg
